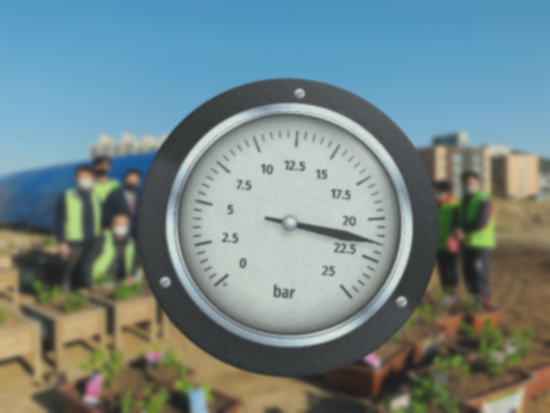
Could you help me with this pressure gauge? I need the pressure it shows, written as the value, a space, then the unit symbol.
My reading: 21.5 bar
